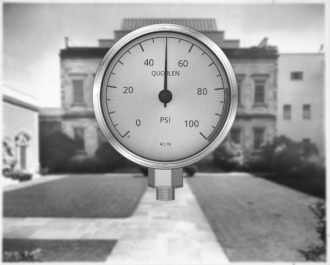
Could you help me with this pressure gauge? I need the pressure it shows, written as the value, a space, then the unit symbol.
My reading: 50 psi
